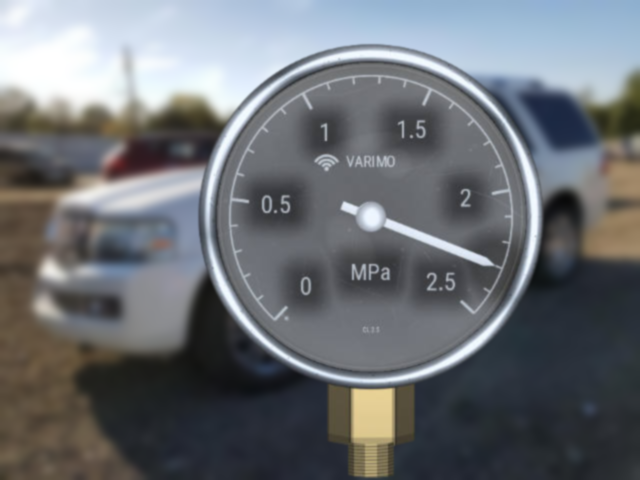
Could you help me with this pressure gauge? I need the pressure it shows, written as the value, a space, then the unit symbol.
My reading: 2.3 MPa
